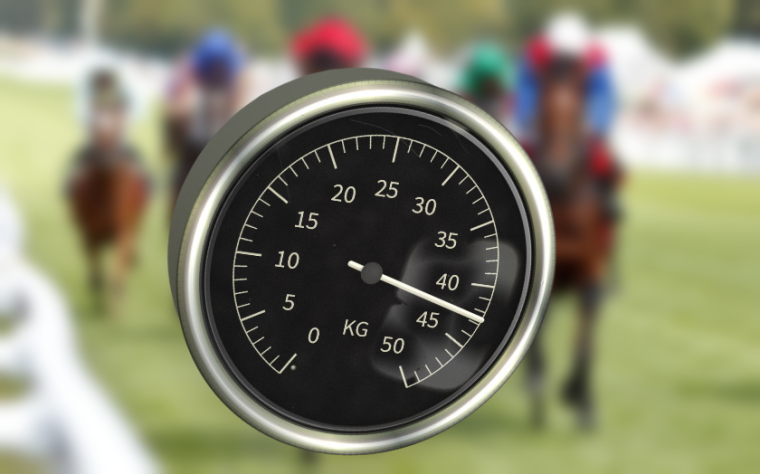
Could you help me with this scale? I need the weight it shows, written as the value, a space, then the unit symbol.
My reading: 42.5 kg
